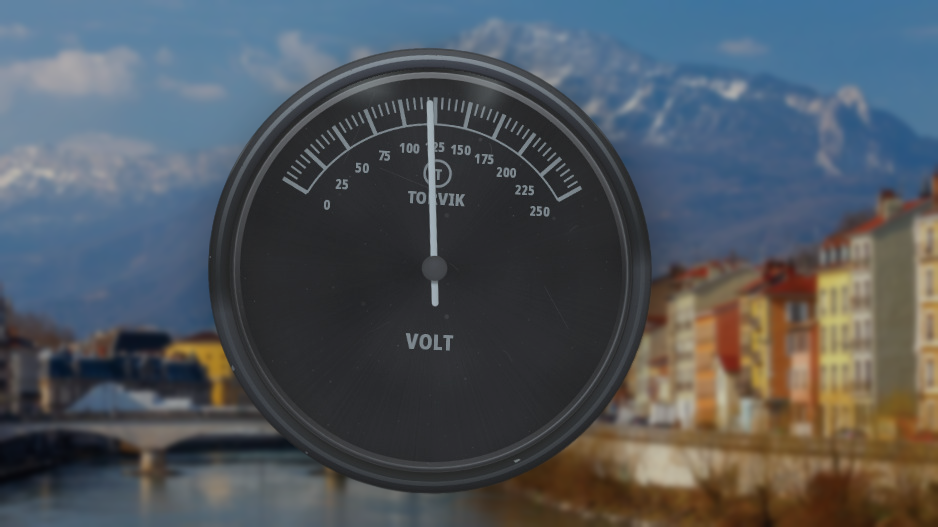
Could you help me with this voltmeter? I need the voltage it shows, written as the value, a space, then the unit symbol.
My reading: 120 V
